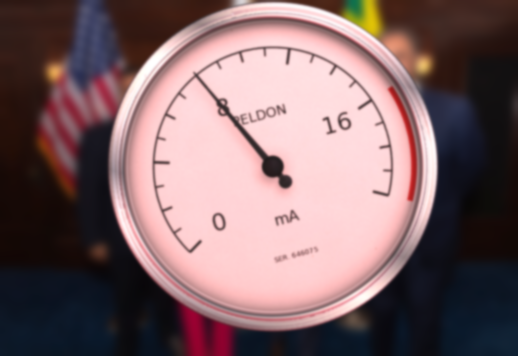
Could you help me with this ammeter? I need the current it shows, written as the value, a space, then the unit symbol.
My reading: 8 mA
